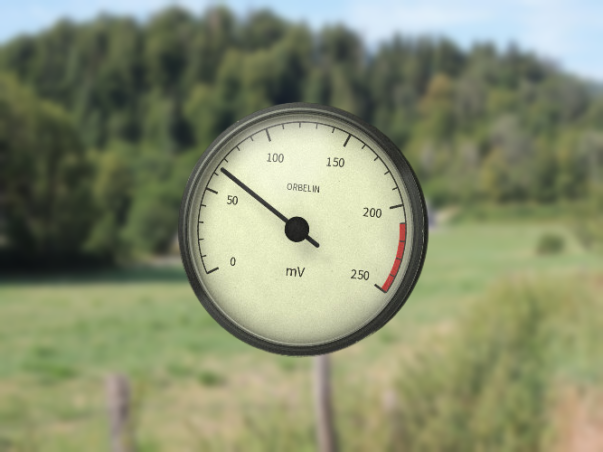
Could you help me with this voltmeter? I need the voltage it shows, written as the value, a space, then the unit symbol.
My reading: 65 mV
